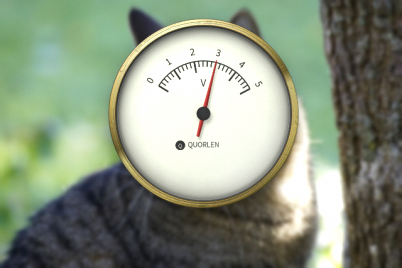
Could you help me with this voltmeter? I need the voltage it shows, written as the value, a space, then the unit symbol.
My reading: 3 V
